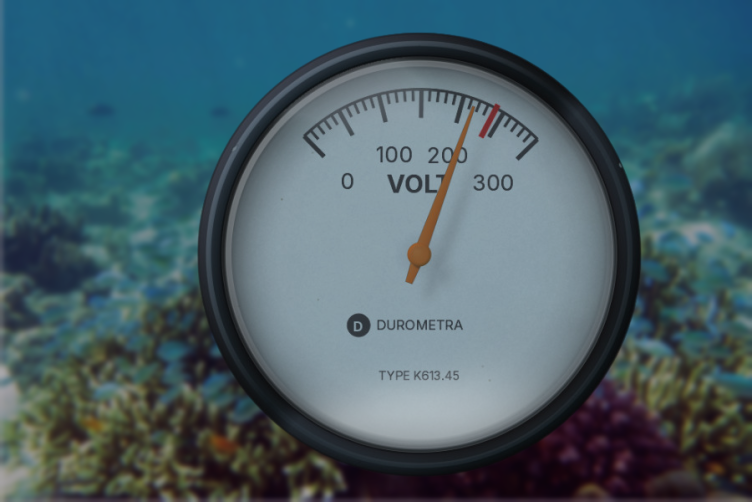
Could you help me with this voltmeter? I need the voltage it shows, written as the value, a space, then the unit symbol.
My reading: 215 V
